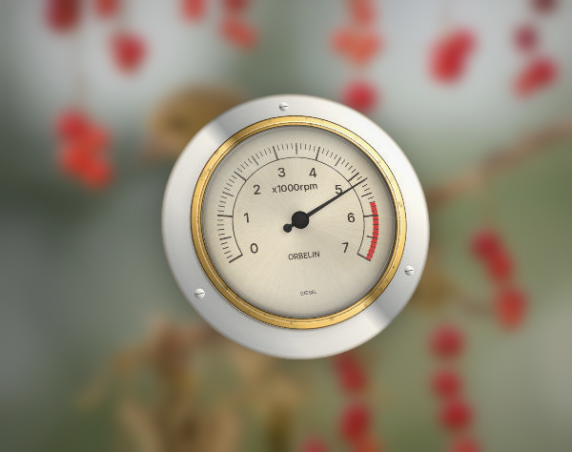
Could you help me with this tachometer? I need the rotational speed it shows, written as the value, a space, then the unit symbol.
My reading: 5200 rpm
